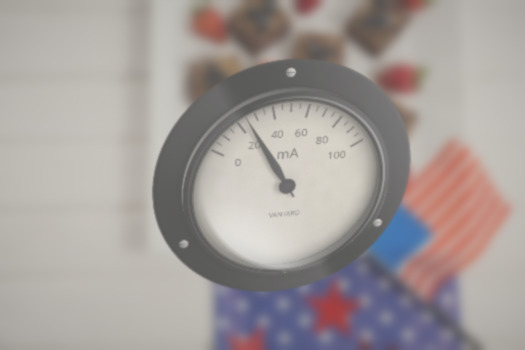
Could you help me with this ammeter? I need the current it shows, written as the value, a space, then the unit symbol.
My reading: 25 mA
